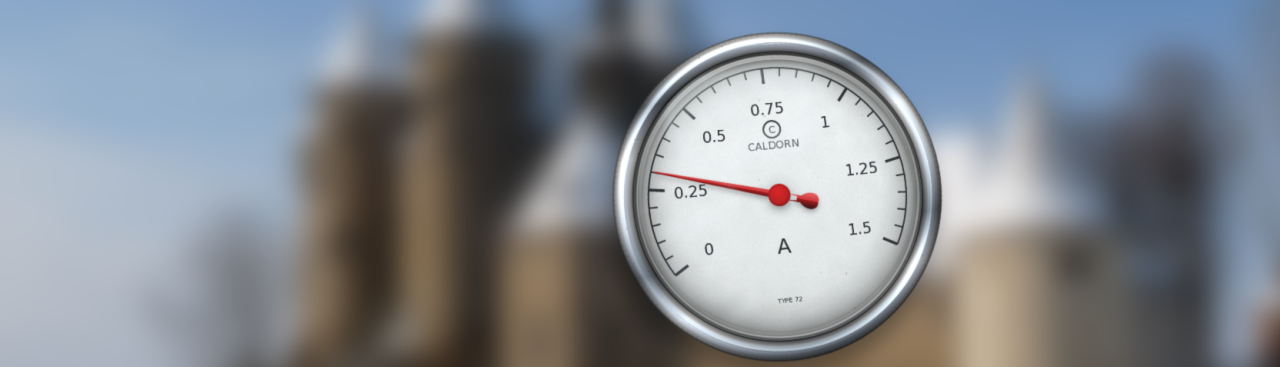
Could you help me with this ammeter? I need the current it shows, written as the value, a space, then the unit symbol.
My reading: 0.3 A
